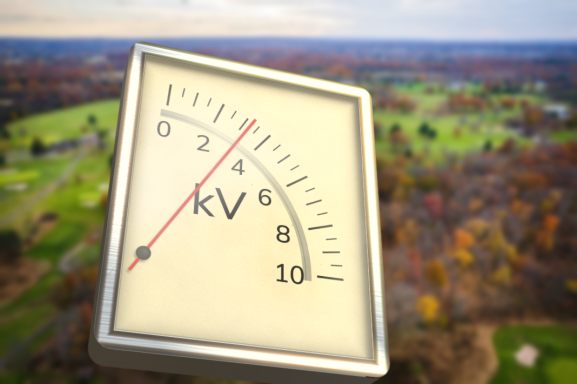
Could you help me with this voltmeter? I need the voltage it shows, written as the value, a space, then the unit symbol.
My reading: 3.25 kV
